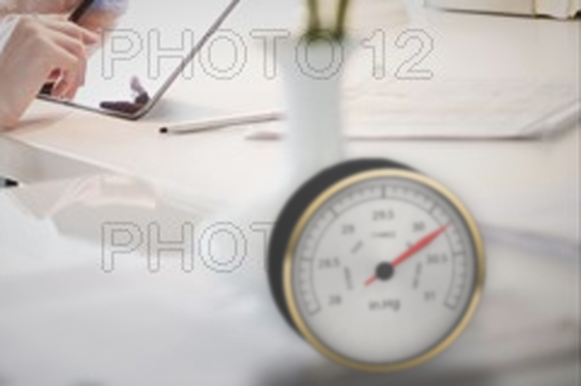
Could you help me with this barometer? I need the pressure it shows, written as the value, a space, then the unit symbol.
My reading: 30.2 inHg
